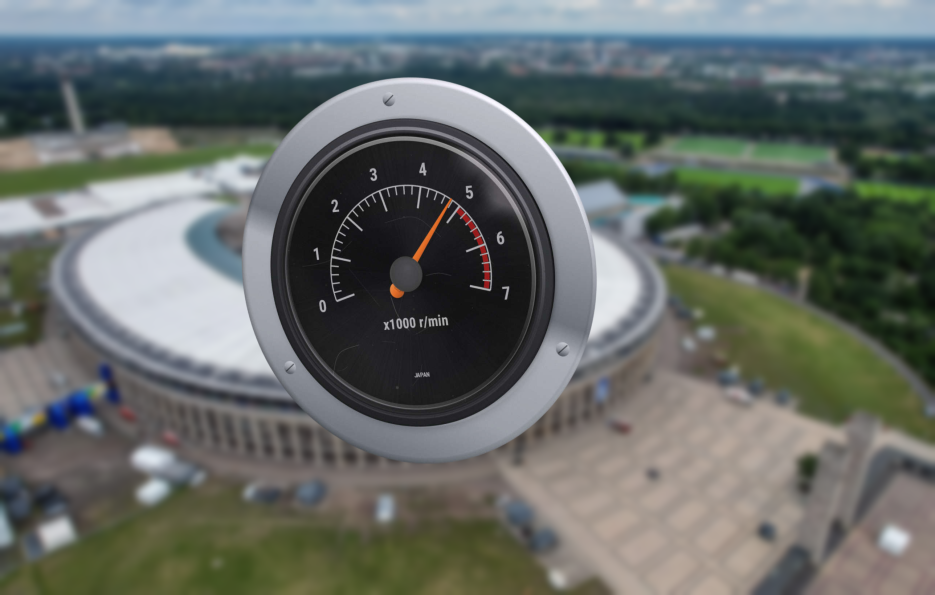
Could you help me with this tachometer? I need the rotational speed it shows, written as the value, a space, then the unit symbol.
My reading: 4800 rpm
